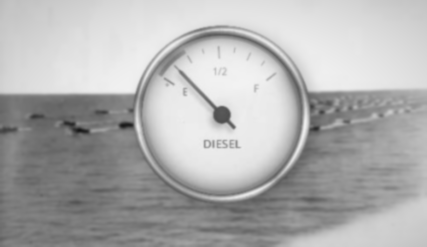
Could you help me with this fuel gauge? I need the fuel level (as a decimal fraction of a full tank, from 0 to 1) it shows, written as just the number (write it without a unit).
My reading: 0.125
